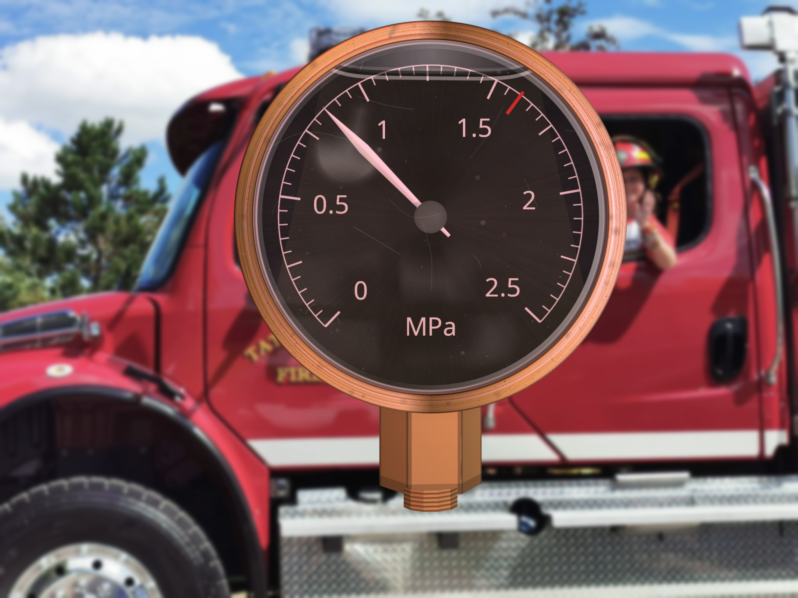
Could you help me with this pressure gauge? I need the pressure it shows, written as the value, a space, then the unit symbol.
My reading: 0.85 MPa
